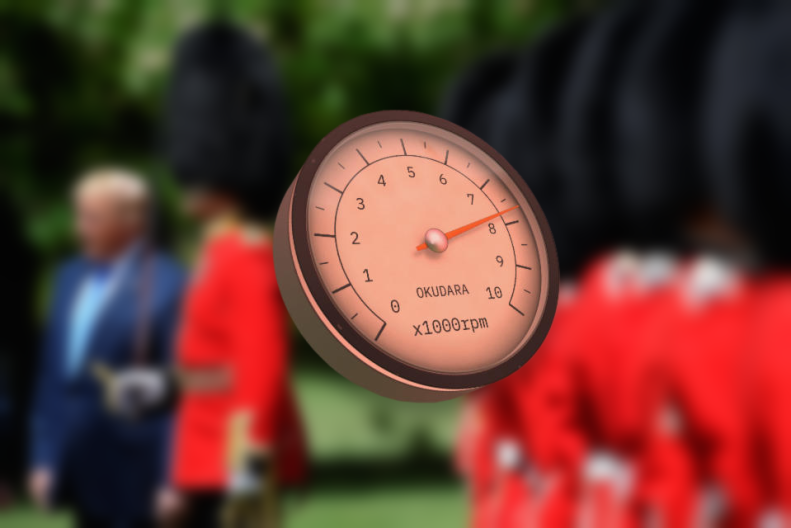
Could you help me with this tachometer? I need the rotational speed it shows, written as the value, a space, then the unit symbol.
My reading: 7750 rpm
